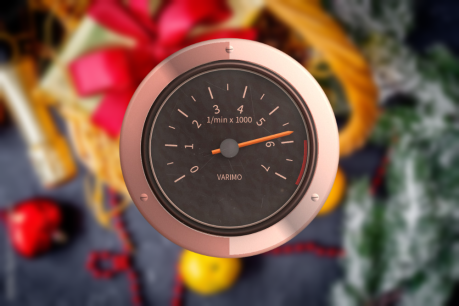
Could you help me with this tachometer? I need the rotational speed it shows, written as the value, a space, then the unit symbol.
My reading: 5750 rpm
